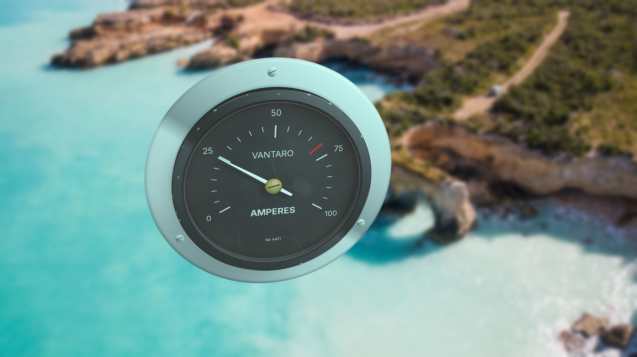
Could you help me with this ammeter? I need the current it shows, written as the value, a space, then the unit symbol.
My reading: 25 A
